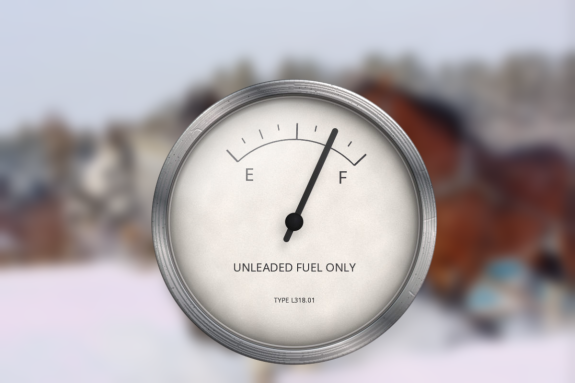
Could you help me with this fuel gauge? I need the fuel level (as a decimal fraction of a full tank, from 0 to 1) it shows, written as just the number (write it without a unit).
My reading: 0.75
